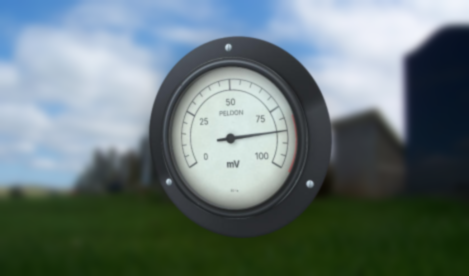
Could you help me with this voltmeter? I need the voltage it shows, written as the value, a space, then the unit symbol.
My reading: 85 mV
